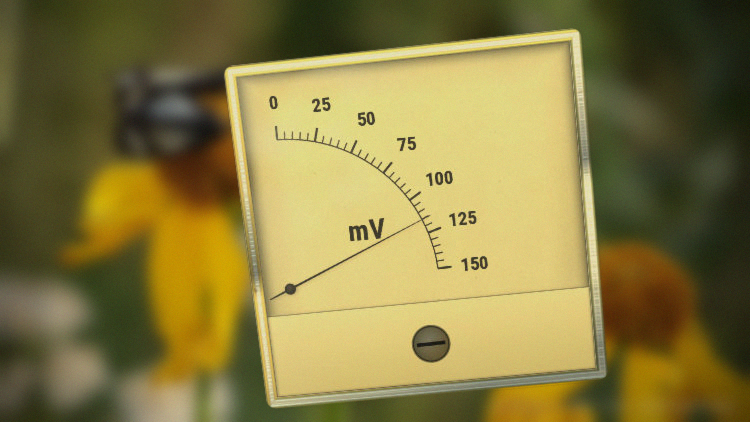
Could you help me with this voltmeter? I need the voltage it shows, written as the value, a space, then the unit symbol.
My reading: 115 mV
